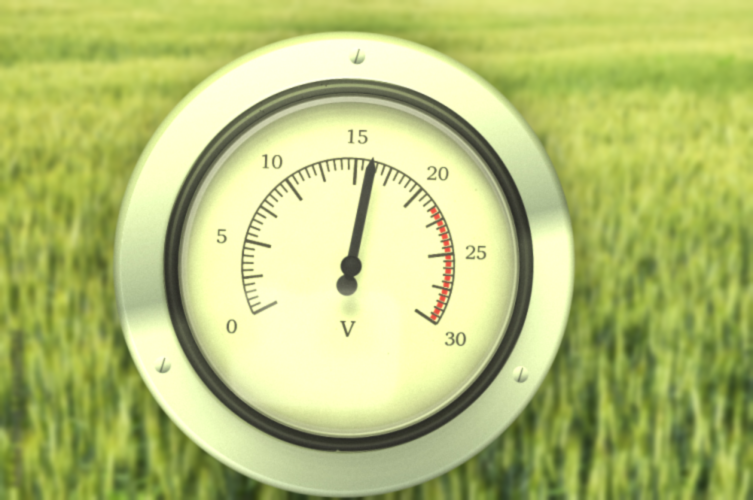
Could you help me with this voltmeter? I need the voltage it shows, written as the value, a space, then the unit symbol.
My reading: 16 V
